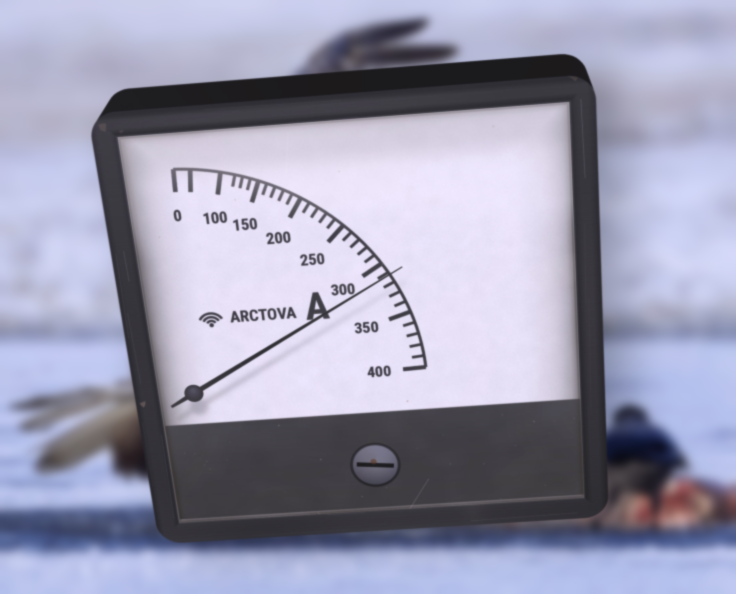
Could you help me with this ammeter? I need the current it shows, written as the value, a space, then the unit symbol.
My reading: 310 A
